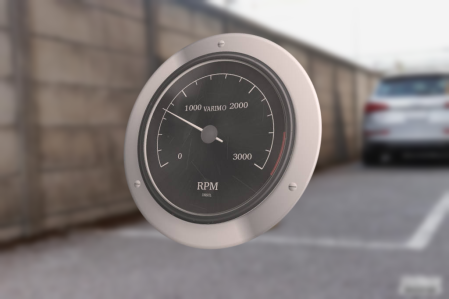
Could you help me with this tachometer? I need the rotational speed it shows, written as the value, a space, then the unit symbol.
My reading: 700 rpm
